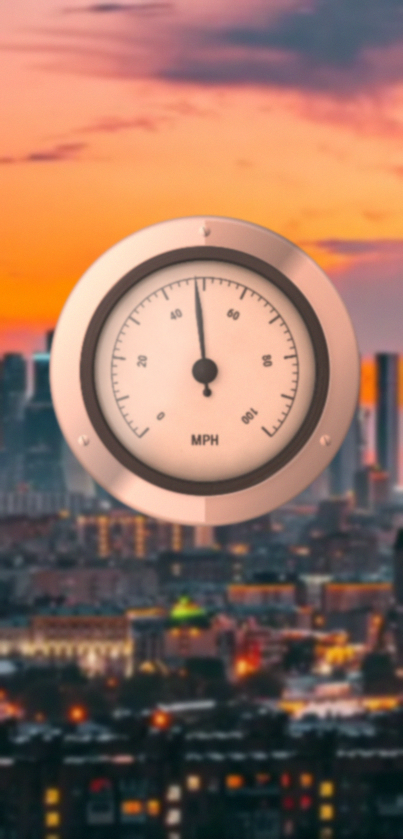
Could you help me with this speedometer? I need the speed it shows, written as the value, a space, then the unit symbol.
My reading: 48 mph
